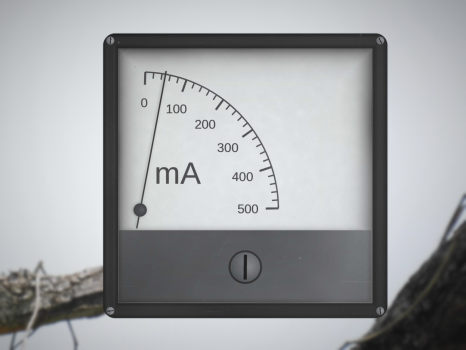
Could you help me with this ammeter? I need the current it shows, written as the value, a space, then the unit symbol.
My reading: 50 mA
